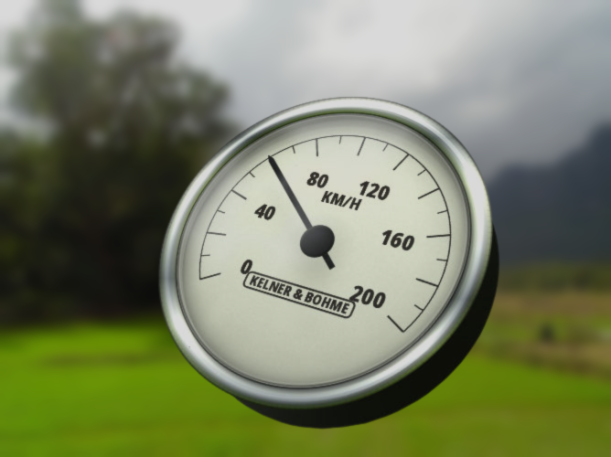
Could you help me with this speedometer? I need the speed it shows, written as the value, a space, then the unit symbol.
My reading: 60 km/h
